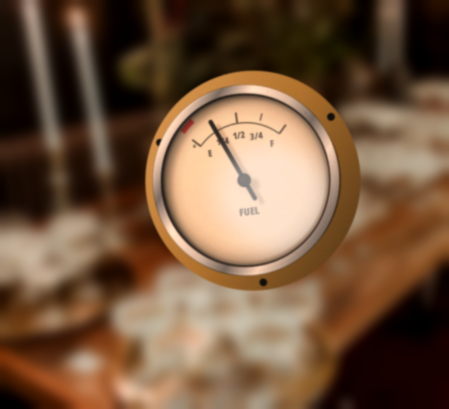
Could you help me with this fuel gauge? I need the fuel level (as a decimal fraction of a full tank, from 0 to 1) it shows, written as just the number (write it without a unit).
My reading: 0.25
